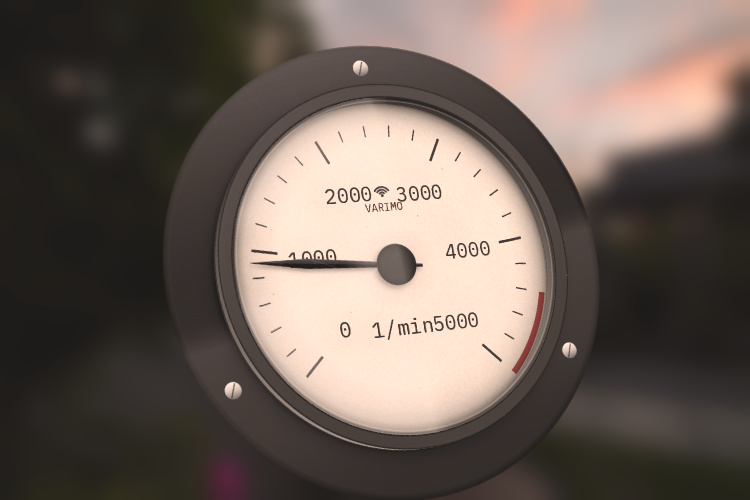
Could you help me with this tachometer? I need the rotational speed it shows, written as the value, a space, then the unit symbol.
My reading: 900 rpm
